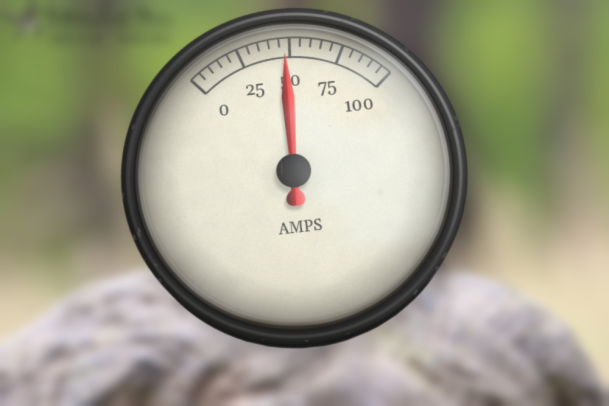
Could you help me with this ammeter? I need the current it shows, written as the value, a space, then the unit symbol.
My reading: 47.5 A
